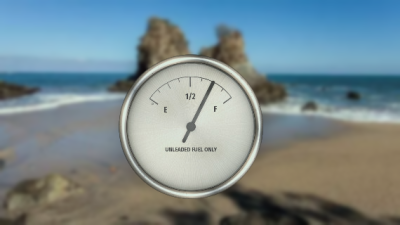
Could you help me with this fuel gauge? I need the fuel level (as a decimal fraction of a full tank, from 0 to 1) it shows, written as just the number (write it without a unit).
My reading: 0.75
